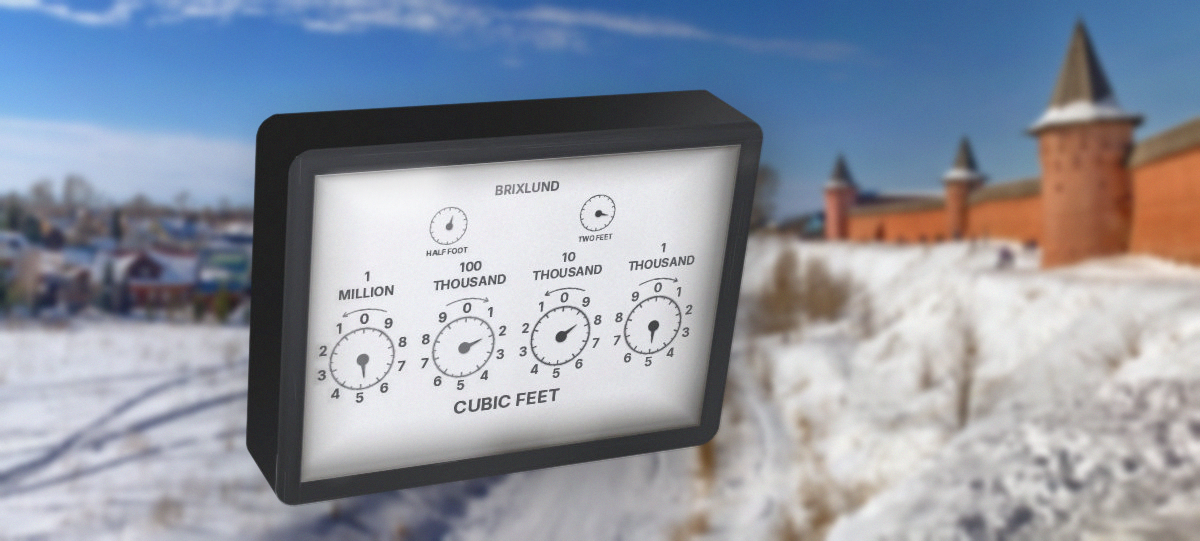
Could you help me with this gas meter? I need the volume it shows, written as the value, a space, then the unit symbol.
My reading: 518500 ft³
